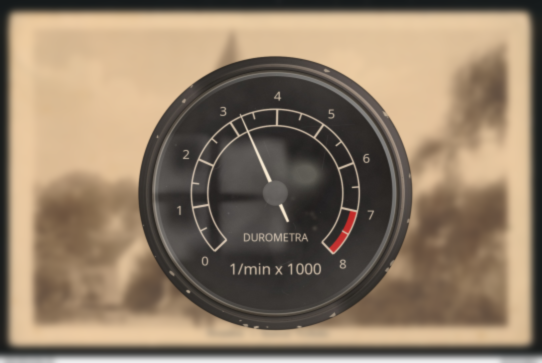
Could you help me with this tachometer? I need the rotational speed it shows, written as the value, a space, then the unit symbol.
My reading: 3250 rpm
